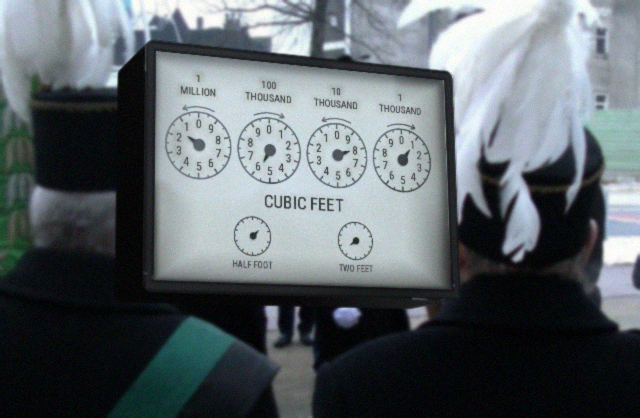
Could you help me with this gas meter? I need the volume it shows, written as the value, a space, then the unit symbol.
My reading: 158100 ft³
